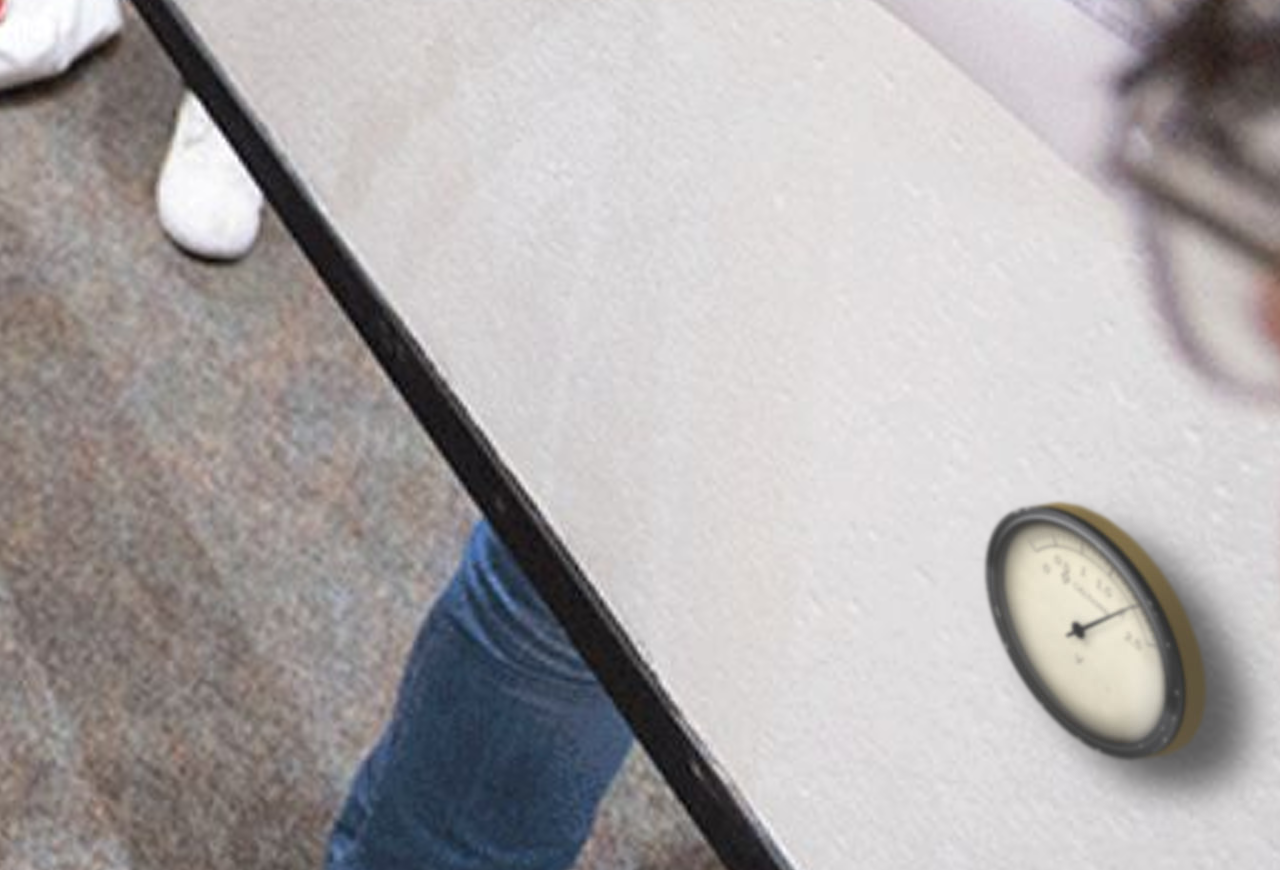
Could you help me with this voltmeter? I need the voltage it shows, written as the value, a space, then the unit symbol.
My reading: 2 V
